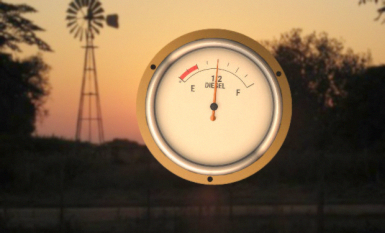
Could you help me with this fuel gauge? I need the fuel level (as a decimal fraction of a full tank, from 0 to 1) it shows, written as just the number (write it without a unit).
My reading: 0.5
